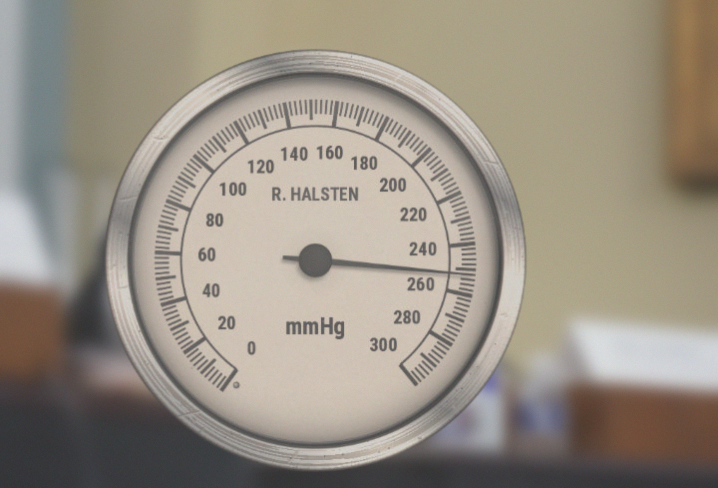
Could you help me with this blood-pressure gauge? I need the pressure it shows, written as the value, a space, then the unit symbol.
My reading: 252 mmHg
